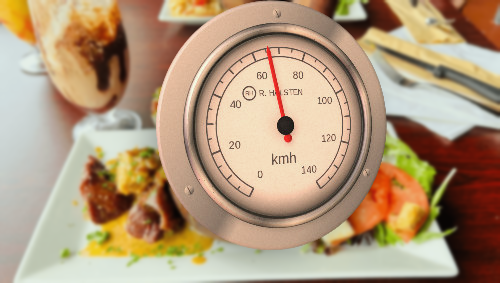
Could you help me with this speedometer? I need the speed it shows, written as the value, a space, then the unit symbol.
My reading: 65 km/h
